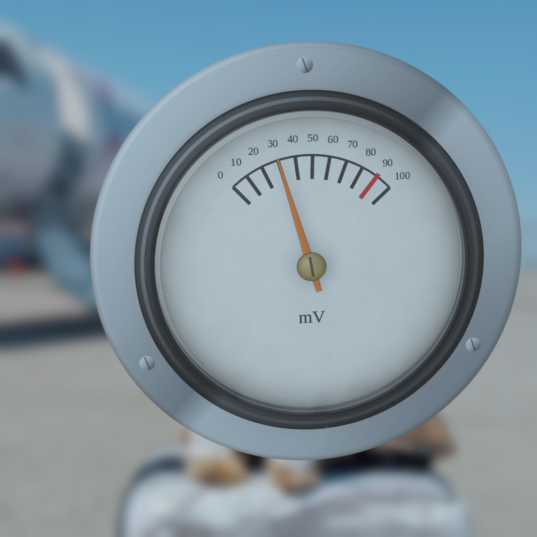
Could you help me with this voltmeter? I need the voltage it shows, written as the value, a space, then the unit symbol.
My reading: 30 mV
